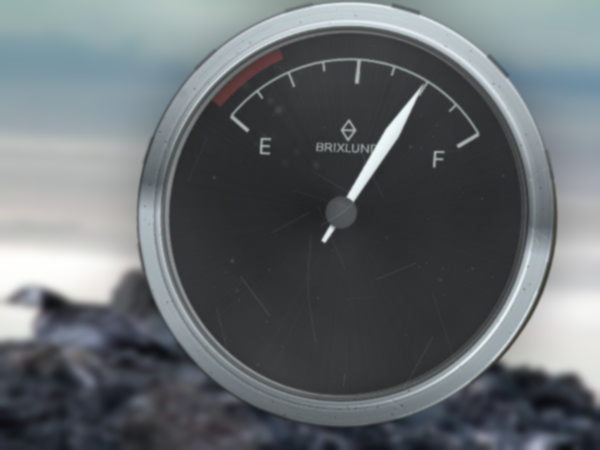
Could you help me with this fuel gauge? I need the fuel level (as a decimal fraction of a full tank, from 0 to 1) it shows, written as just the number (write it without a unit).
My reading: 0.75
